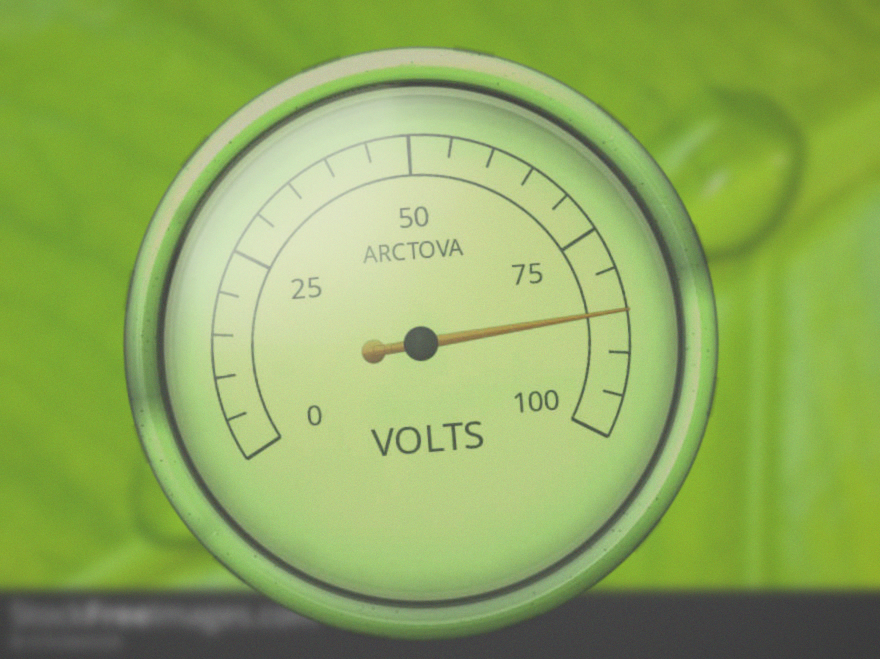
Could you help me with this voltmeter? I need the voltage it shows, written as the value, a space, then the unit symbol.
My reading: 85 V
